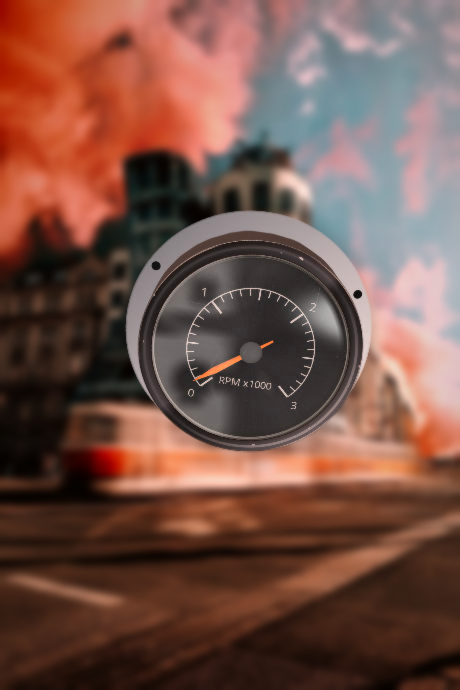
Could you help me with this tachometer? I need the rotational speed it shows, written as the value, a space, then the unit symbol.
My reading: 100 rpm
